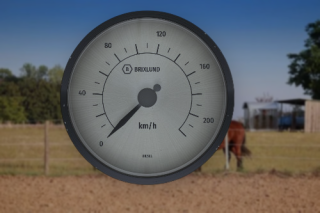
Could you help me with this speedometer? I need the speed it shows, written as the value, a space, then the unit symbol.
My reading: 0 km/h
